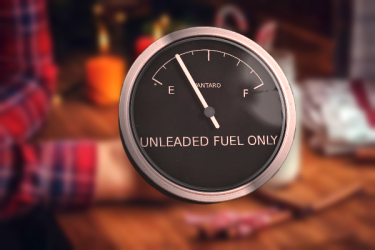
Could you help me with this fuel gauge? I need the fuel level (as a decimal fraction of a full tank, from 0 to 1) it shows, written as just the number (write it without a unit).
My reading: 0.25
